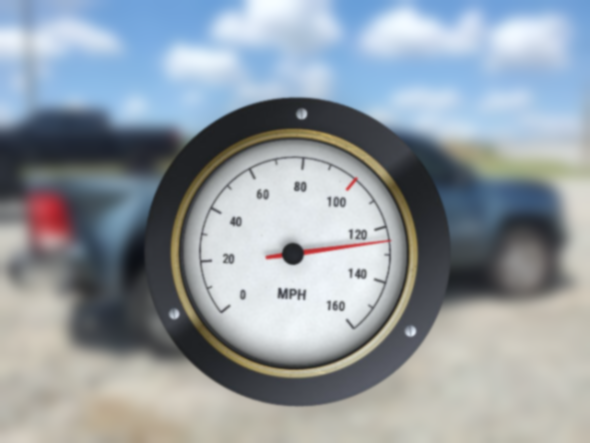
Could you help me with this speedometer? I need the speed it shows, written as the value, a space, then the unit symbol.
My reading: 125 mph
